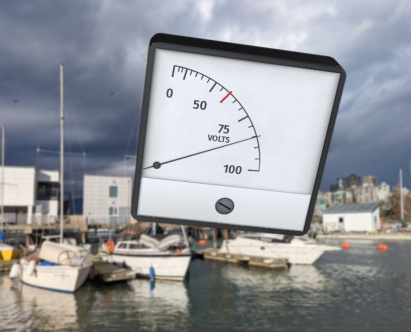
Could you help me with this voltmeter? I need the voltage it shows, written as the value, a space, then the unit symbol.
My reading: 85 V
